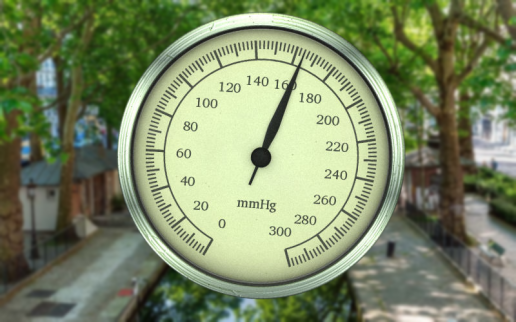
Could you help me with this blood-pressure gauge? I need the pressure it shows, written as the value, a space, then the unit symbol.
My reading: 164 mmHg
